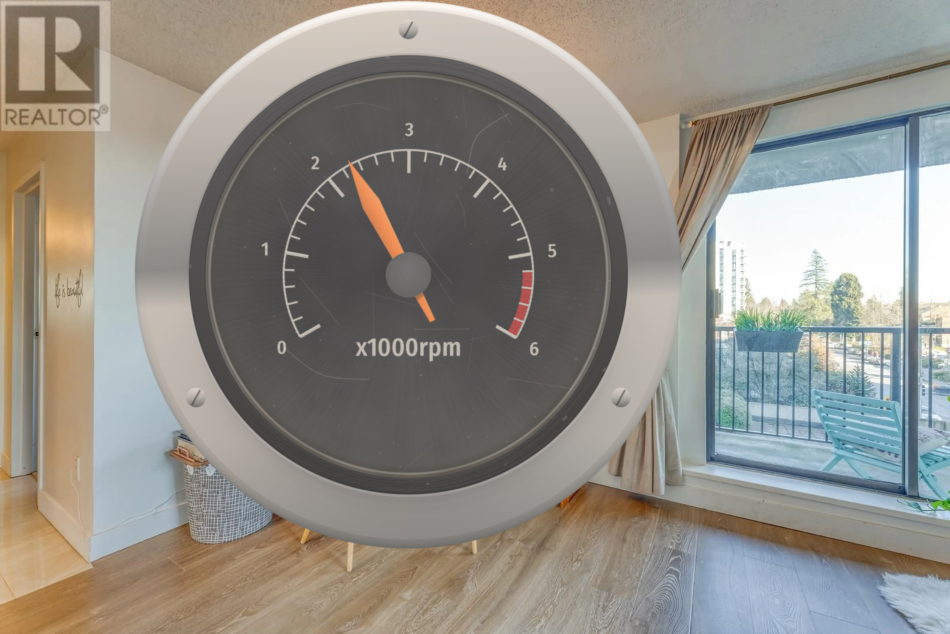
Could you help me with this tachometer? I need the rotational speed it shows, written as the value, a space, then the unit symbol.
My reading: 2300 rpm
